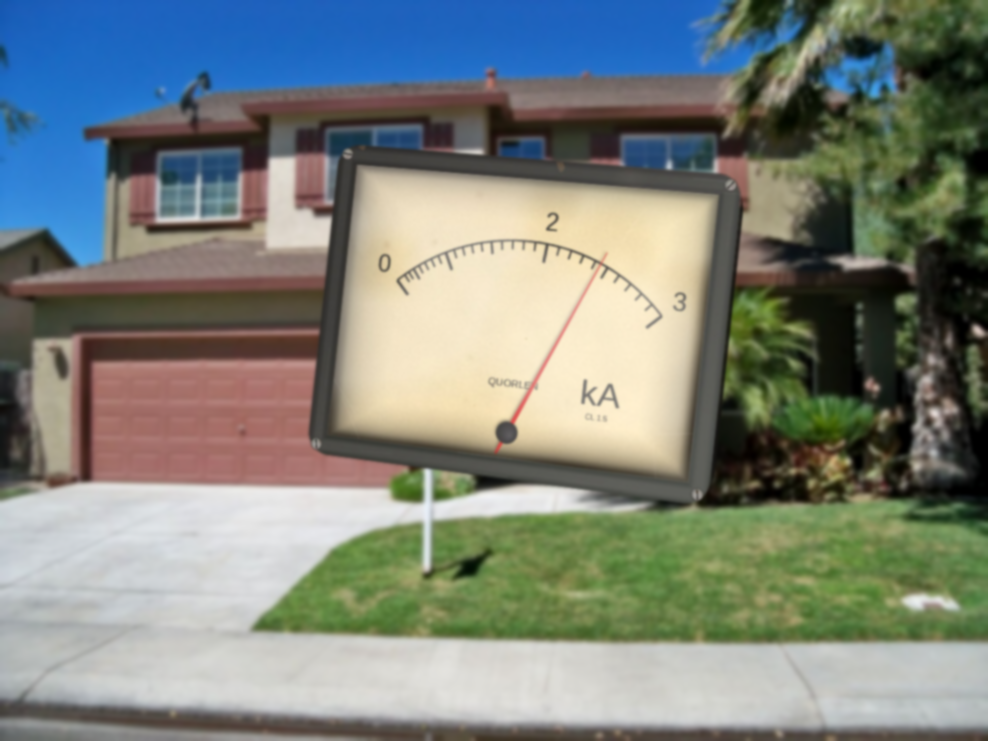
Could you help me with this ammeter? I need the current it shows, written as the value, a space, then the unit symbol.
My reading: 2.45 kA
